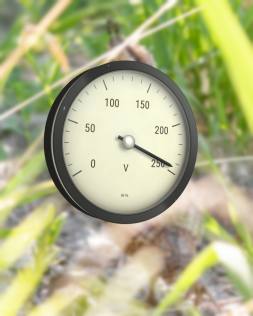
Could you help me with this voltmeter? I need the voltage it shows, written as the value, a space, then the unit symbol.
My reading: 245 V
